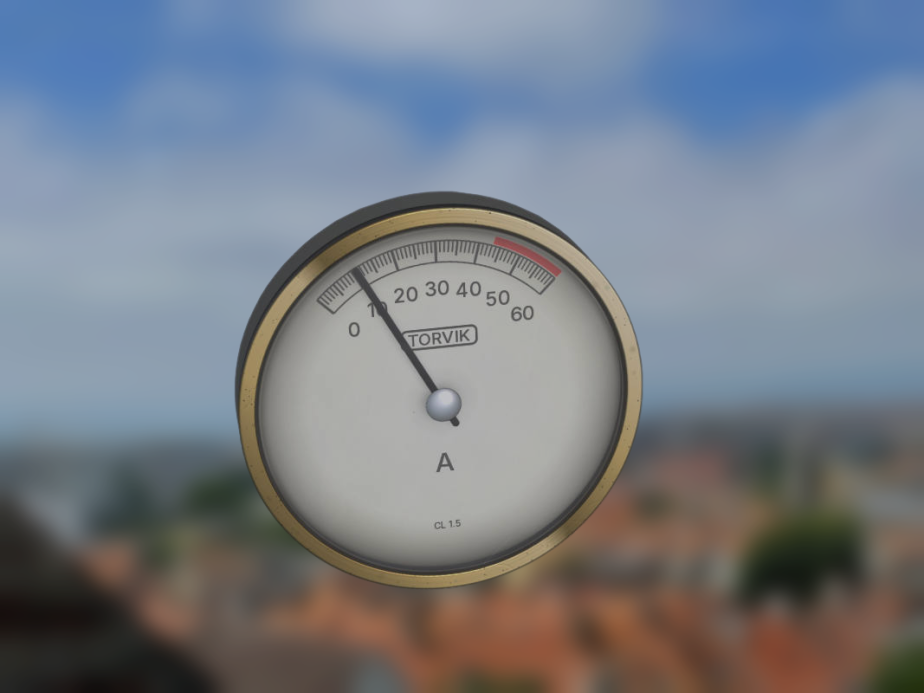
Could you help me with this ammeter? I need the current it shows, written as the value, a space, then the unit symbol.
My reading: 11 A
